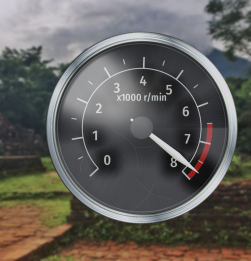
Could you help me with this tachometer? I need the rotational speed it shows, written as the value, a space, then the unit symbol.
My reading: 7750 rpm
